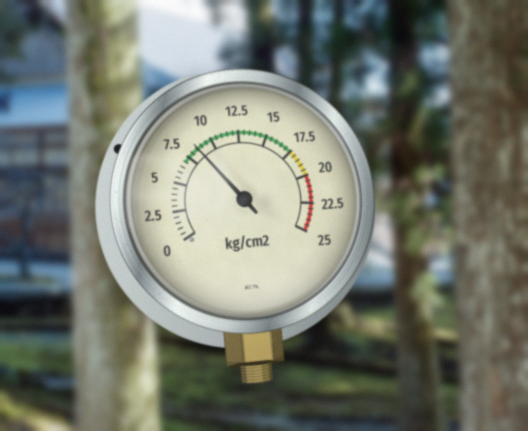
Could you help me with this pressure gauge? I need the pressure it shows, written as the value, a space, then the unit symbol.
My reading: 8.5 kg/cm²
